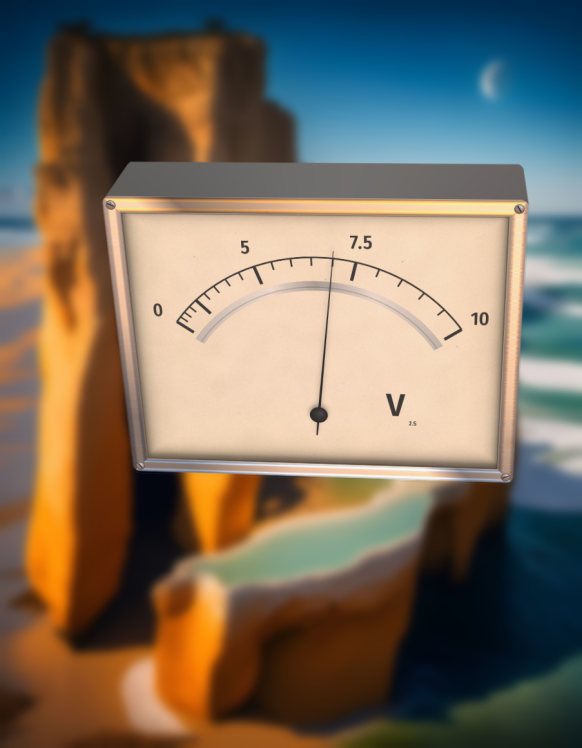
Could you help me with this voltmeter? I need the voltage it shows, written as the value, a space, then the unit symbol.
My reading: 7 V
